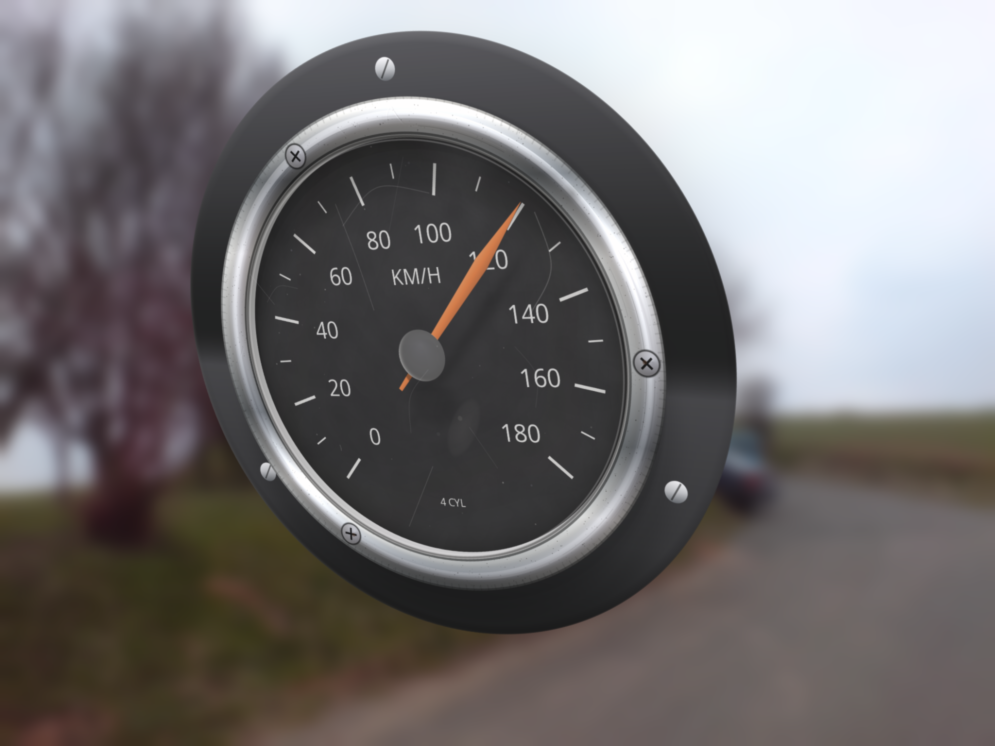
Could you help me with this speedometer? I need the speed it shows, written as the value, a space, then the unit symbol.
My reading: 120 km/h
